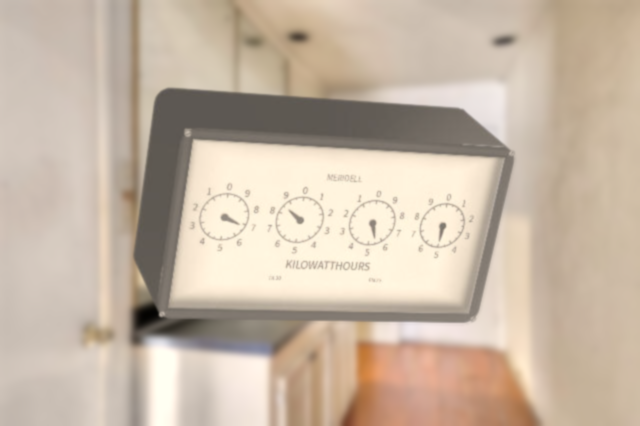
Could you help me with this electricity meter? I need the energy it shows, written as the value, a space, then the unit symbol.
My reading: 6855 kWh
